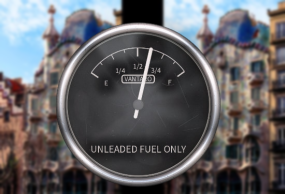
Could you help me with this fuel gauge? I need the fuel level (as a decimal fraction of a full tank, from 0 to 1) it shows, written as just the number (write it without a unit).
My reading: 0.625
